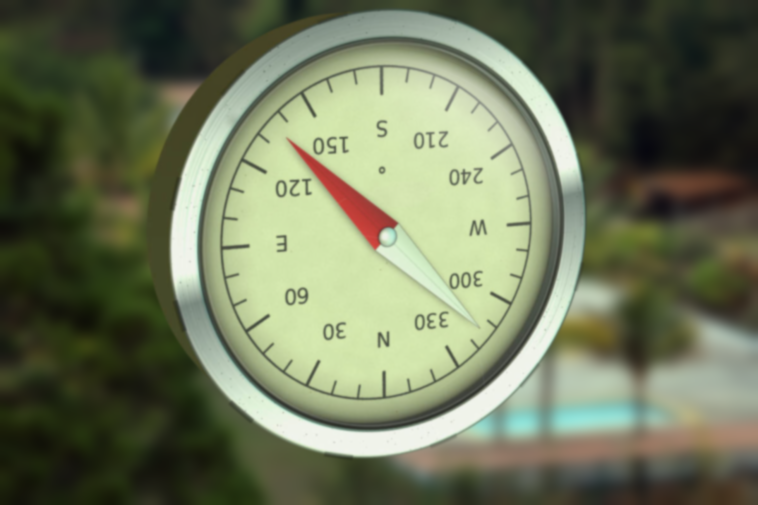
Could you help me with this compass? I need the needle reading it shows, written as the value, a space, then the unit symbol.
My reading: 135 °
